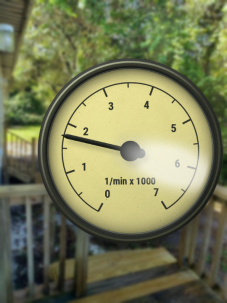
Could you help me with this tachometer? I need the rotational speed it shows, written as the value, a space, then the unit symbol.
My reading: 1750 rpm
